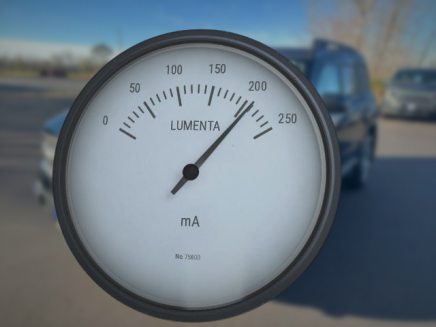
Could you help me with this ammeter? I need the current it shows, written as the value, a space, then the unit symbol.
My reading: 210 mA
